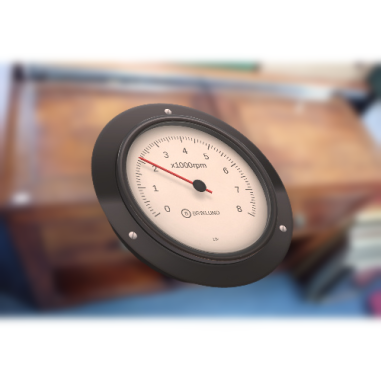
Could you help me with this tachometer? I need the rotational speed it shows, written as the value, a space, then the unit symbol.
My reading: 2000 rpm
